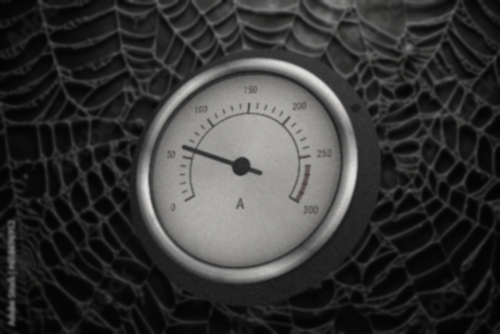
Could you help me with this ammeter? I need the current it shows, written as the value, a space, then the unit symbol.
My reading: 60 A
